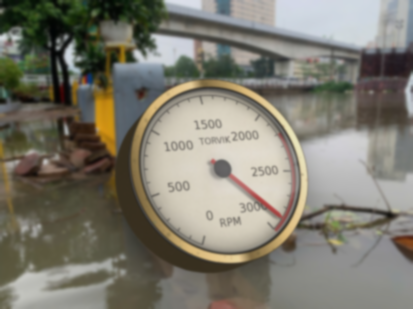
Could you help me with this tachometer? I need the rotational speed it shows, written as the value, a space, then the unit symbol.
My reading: 2900 rpm
